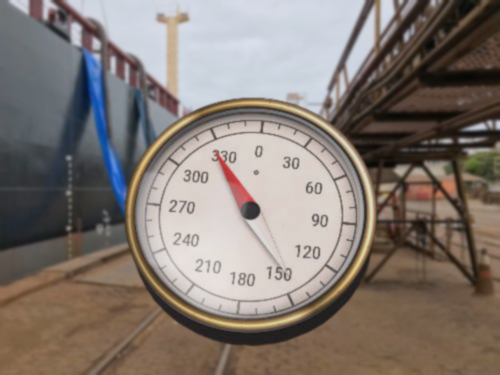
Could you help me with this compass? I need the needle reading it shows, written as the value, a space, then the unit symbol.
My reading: 325 °
